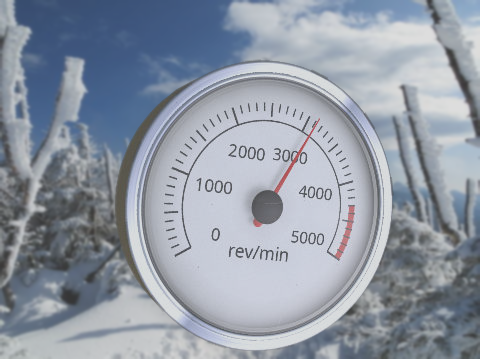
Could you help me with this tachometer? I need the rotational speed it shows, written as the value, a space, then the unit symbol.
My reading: 3100 rpm
